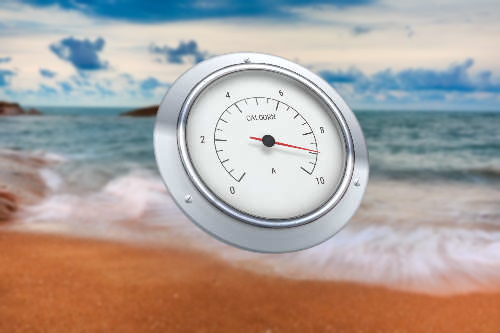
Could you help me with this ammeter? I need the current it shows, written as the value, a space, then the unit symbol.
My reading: 9 A
